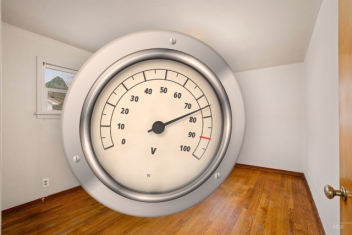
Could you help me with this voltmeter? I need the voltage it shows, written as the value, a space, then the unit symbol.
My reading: 75 V
